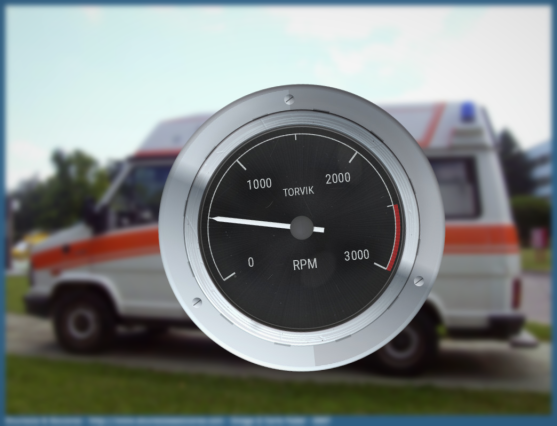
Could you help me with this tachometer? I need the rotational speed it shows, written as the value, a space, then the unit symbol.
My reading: 500 rpm
